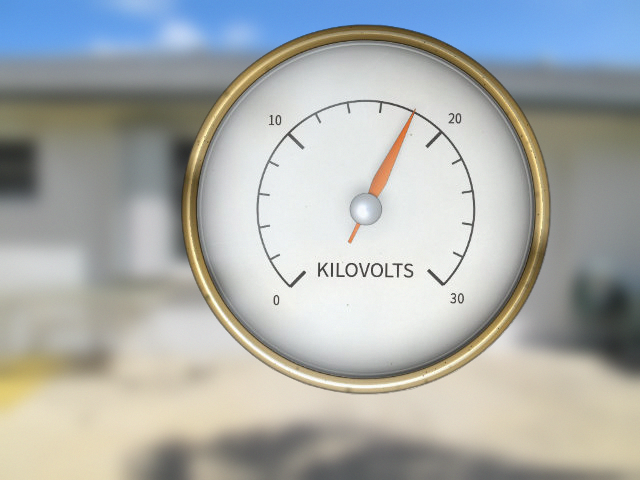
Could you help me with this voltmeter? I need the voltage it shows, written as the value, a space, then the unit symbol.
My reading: 18 kV
